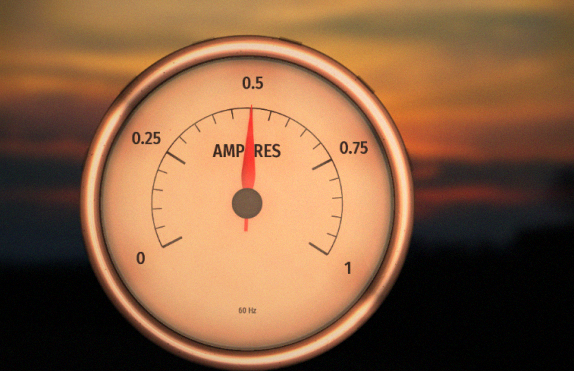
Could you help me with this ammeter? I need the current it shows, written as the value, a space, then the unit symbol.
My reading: 0.5 A
